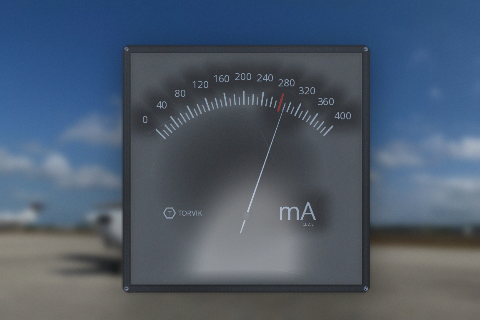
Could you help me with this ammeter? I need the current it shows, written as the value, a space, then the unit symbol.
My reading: 290 mA
